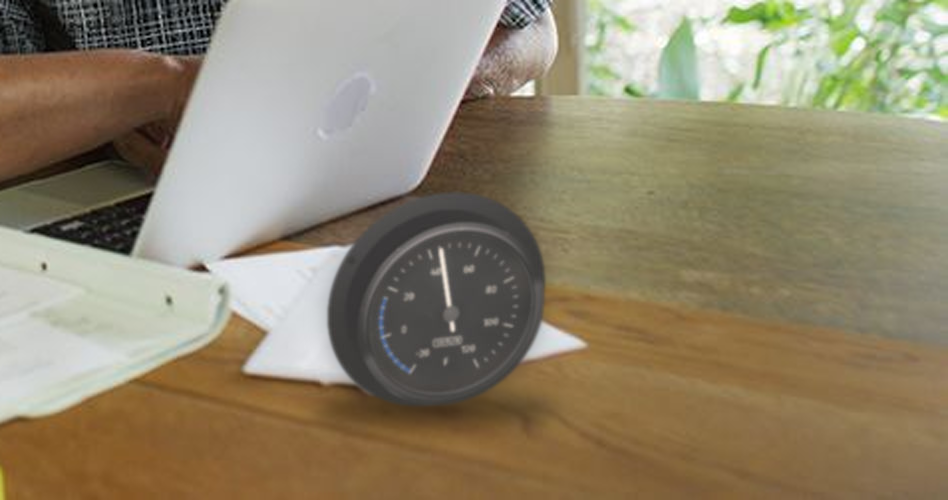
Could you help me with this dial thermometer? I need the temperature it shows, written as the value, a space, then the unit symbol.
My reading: 44 °F
